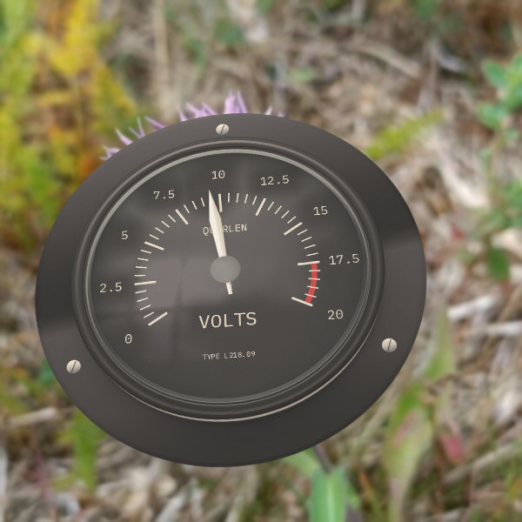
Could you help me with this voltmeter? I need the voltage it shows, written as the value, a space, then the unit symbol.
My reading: 9.5 V
